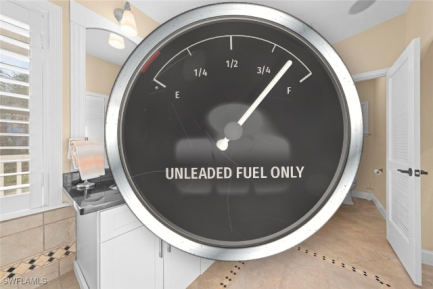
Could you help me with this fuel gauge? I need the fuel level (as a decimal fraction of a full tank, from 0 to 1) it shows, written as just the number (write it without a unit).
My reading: 0.875
